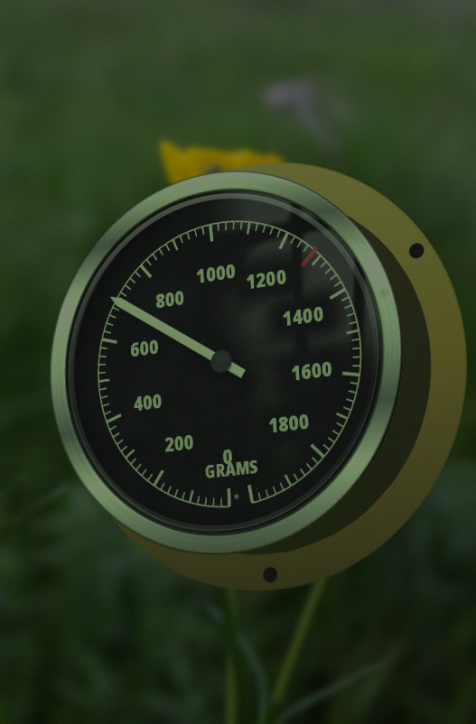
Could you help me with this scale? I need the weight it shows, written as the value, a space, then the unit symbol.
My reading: 700 g
